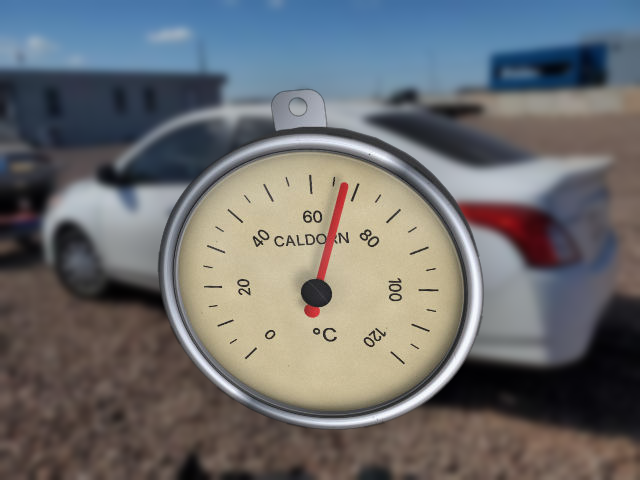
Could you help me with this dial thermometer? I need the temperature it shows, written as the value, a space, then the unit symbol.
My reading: 67.5 °C
